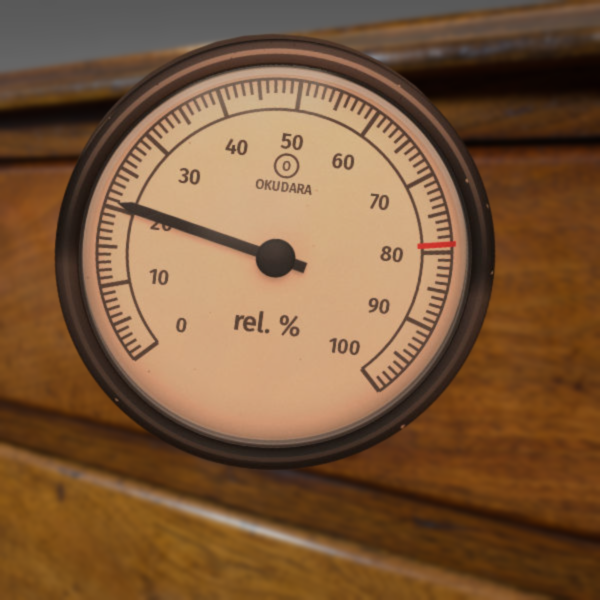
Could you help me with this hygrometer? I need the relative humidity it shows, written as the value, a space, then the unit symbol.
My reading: 21 %
